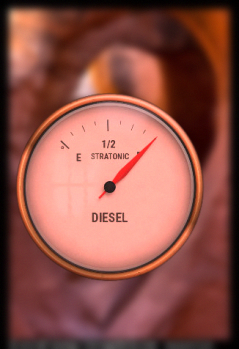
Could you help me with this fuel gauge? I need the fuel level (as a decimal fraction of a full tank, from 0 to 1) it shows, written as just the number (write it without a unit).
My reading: 1
